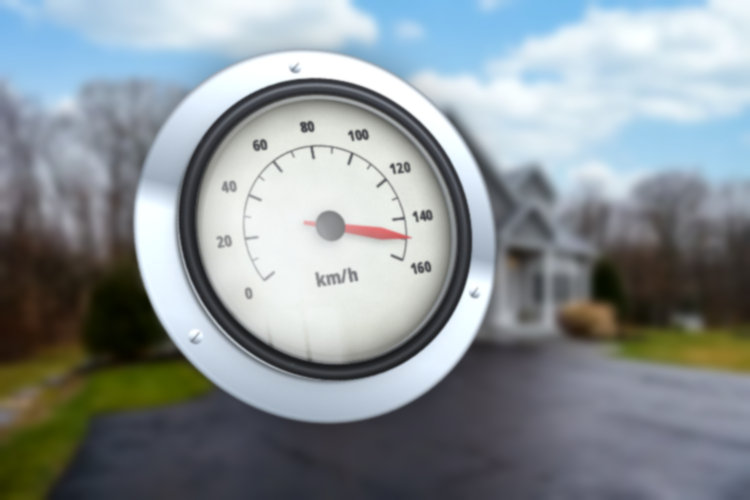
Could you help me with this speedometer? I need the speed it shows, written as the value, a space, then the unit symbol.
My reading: 150 km/h
